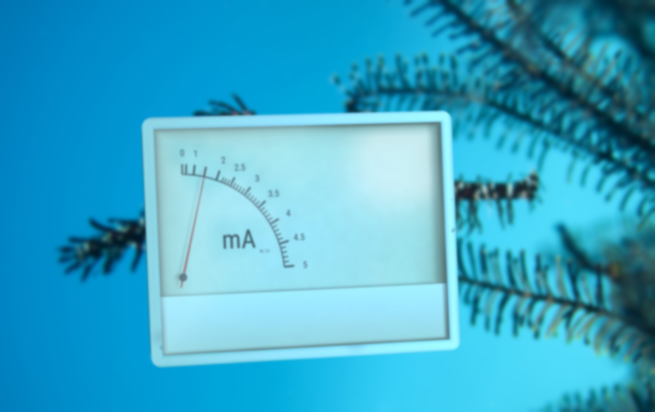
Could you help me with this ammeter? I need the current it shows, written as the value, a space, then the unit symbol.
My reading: 1.5 mA
